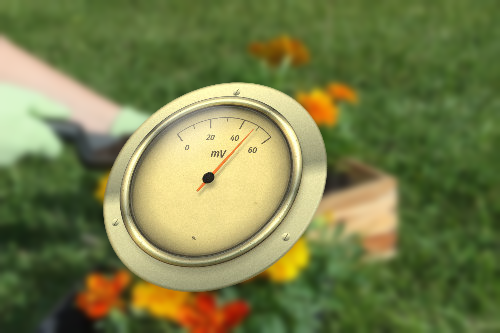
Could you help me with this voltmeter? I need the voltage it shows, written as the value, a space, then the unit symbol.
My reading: 50 mV
